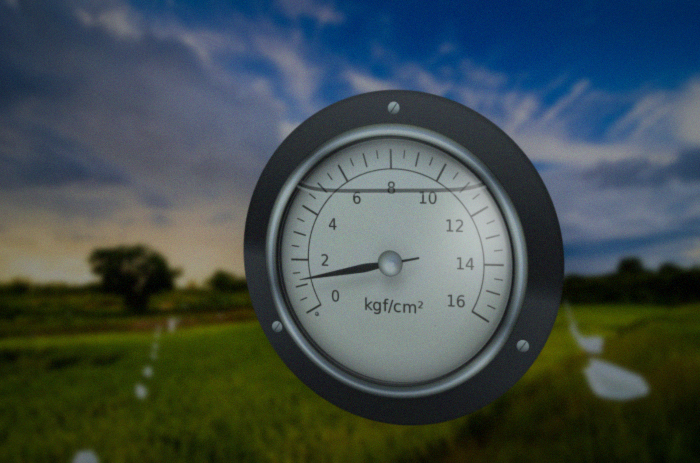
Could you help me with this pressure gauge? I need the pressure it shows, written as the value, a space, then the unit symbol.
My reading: 1.25 kg/cm²
